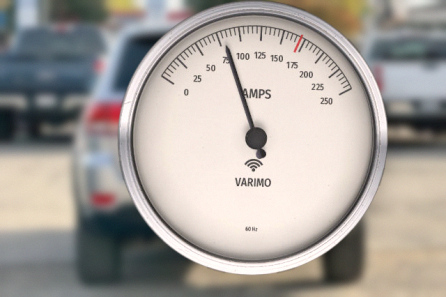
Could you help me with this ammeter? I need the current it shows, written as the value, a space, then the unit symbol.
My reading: 80 A
